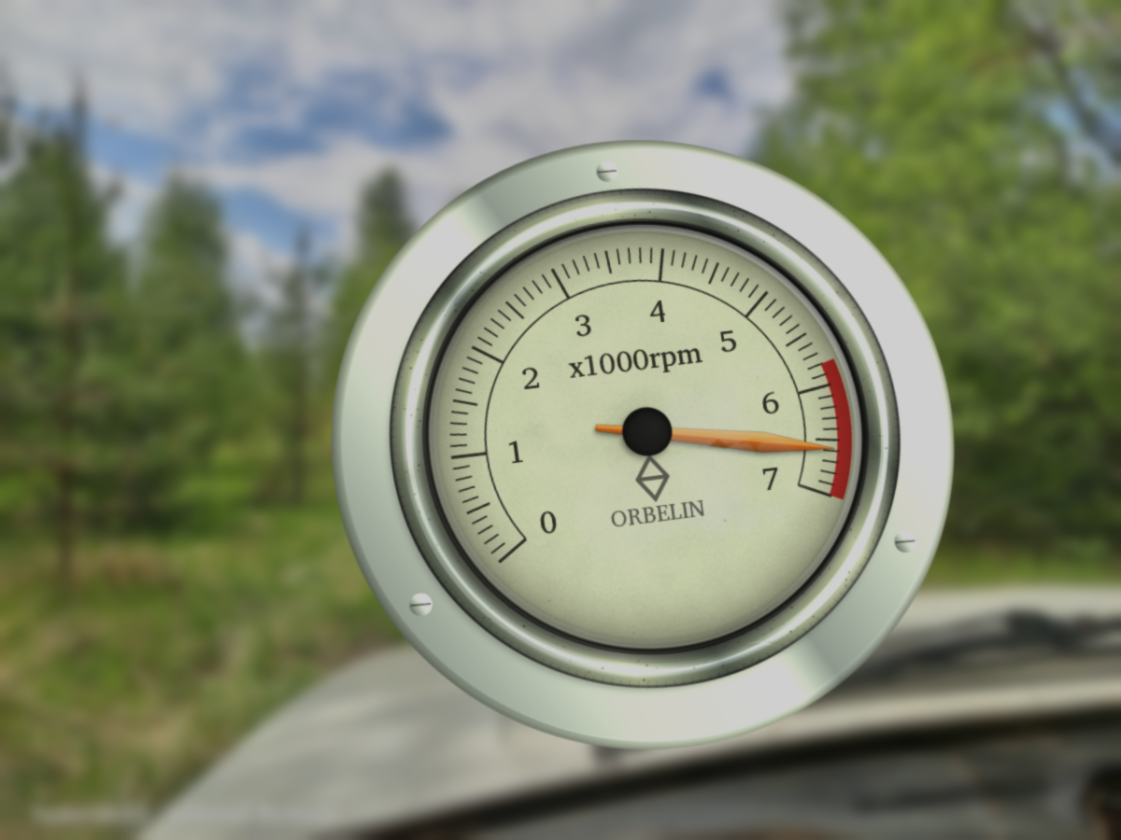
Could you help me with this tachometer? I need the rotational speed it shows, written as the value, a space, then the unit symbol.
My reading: 6600 rpm
